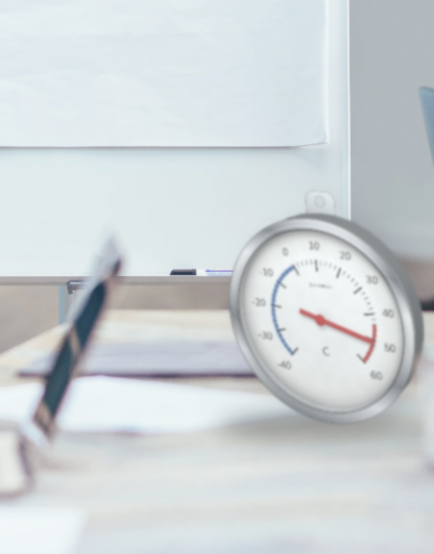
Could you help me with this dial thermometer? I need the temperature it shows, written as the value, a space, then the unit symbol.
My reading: 50 °C
